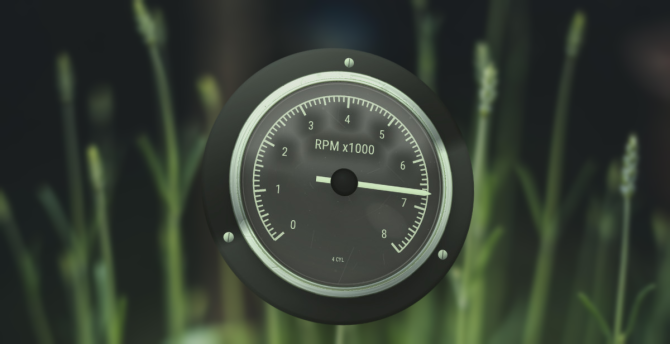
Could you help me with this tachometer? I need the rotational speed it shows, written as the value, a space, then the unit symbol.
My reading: 6700 rpm
